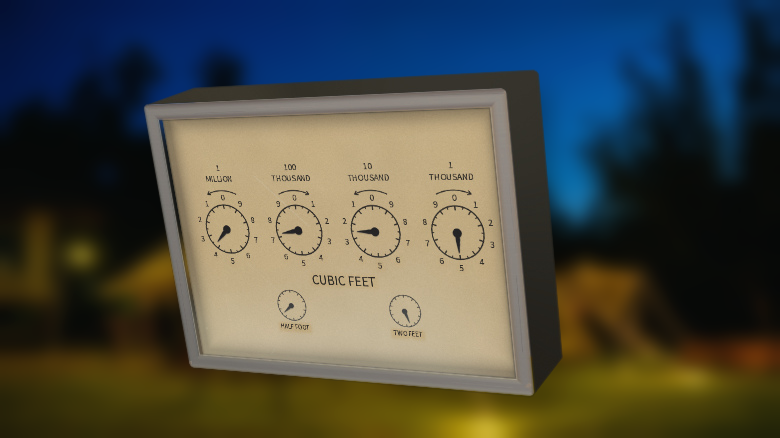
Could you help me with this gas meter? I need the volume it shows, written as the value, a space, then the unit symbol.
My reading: 372500 ft³
